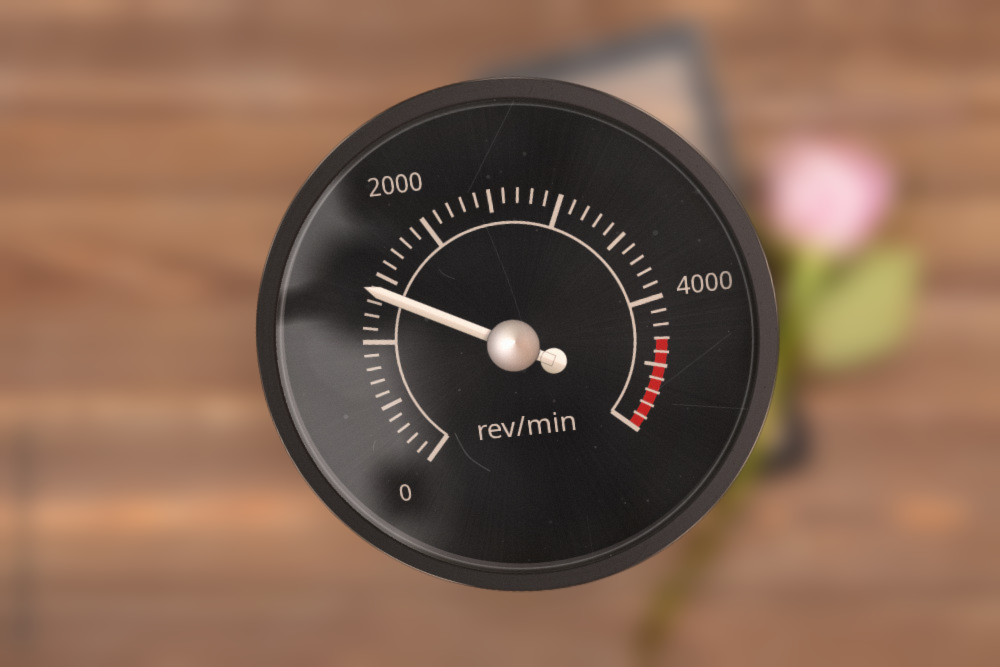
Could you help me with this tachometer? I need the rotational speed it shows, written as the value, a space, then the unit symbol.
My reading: 1400 rpm
